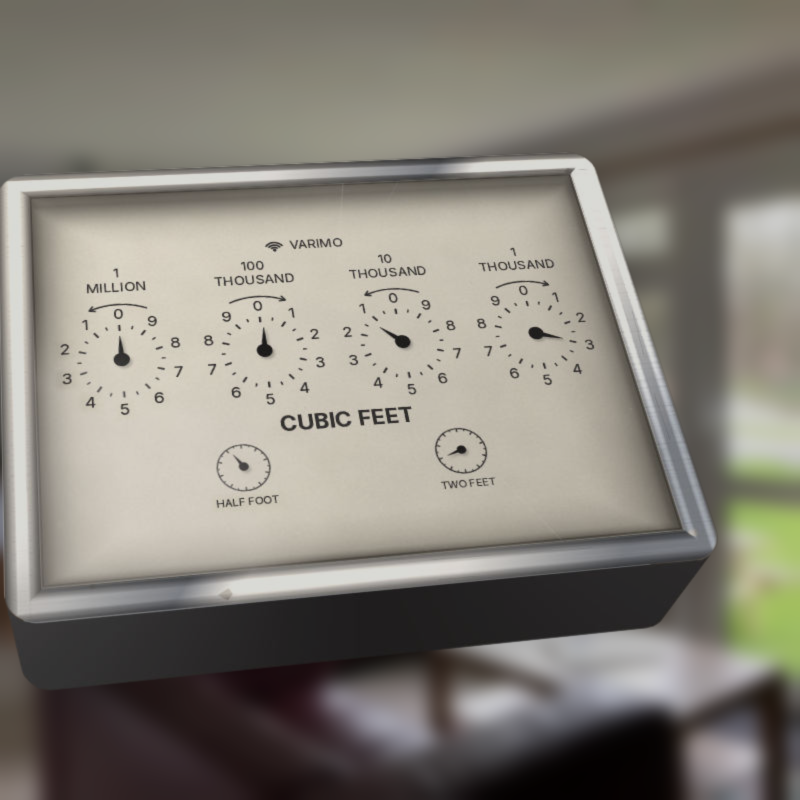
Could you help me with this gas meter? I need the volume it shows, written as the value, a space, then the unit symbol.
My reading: 1300 ft³
